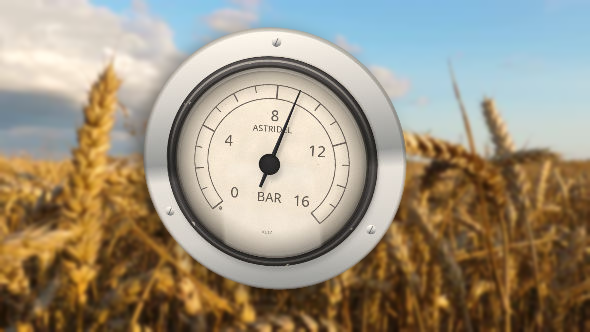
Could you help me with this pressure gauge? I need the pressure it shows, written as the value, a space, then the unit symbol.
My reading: 9 bar
